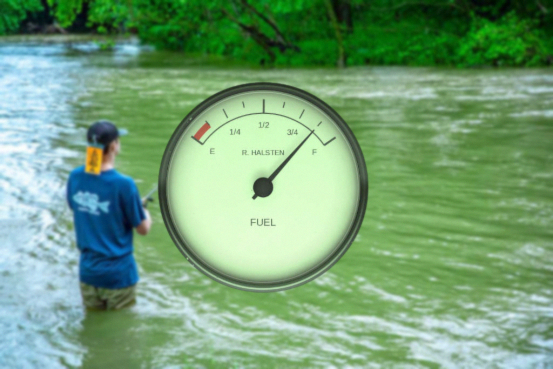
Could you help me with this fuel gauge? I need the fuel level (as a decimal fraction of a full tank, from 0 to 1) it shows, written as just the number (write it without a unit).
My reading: 0.875
